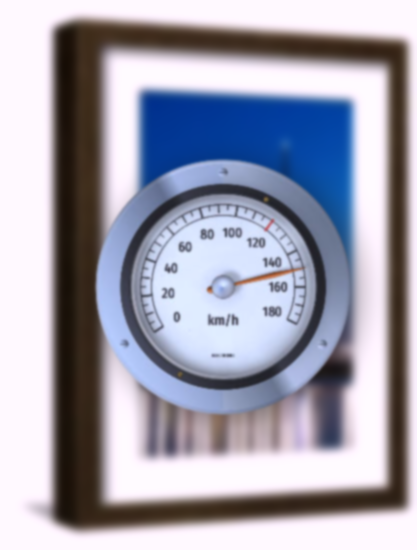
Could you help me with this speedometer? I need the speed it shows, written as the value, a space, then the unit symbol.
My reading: 150 km/h
